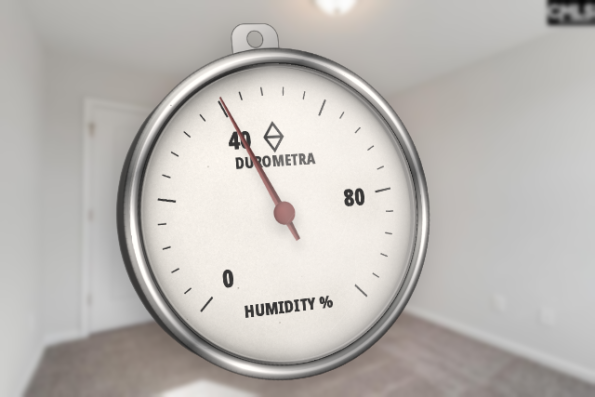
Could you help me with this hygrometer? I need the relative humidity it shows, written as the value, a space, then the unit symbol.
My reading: 40 %
